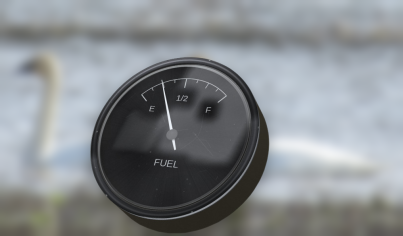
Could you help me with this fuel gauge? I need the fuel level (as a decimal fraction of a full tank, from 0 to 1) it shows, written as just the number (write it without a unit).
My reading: 0.25
